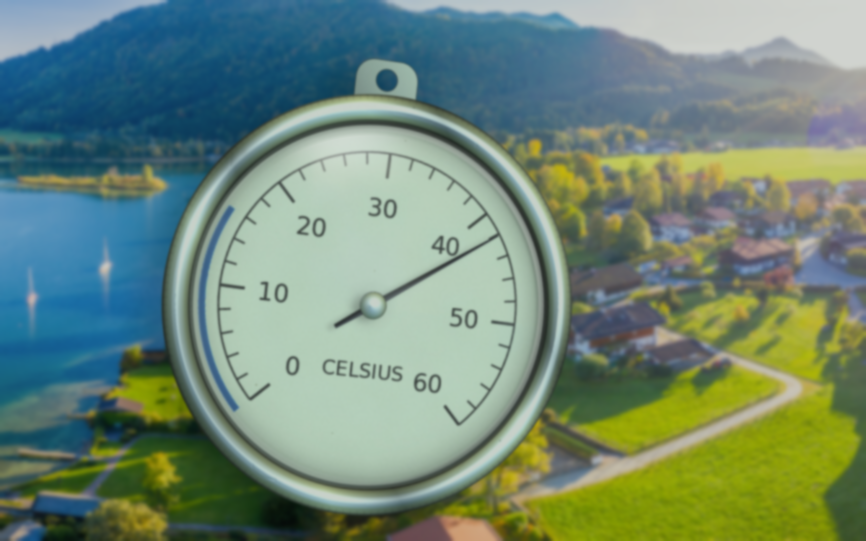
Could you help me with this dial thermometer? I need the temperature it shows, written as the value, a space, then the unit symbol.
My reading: 42 °C
